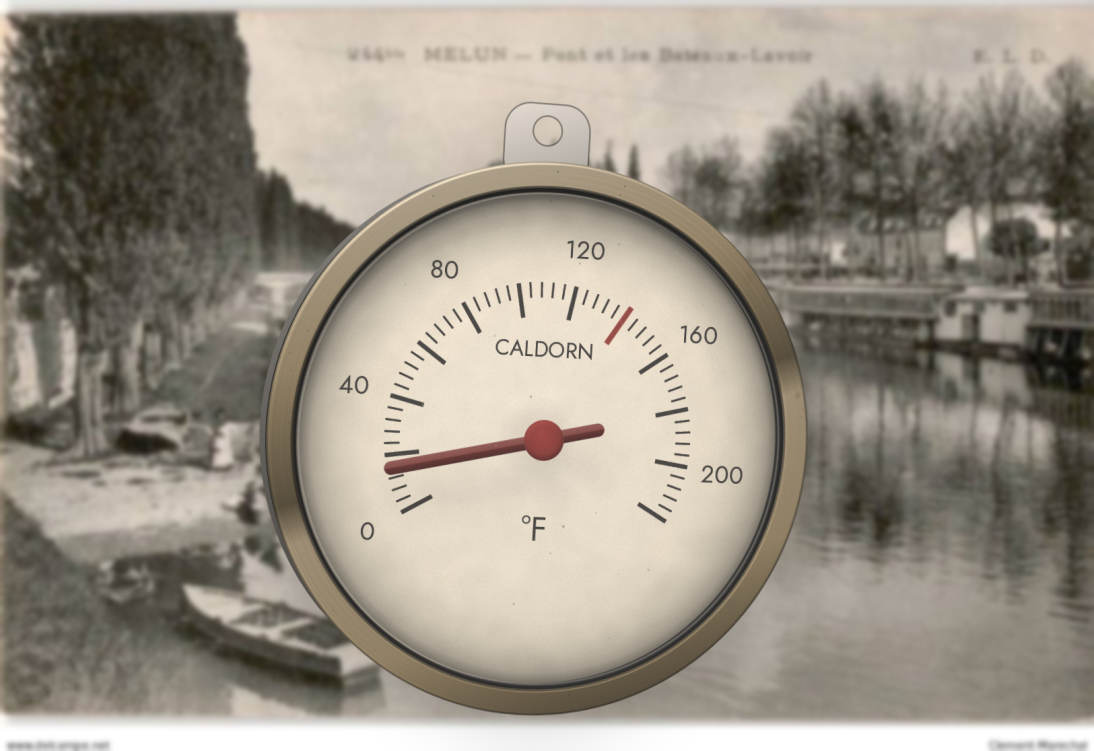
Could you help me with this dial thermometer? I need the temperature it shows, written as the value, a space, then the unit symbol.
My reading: 16 °F
